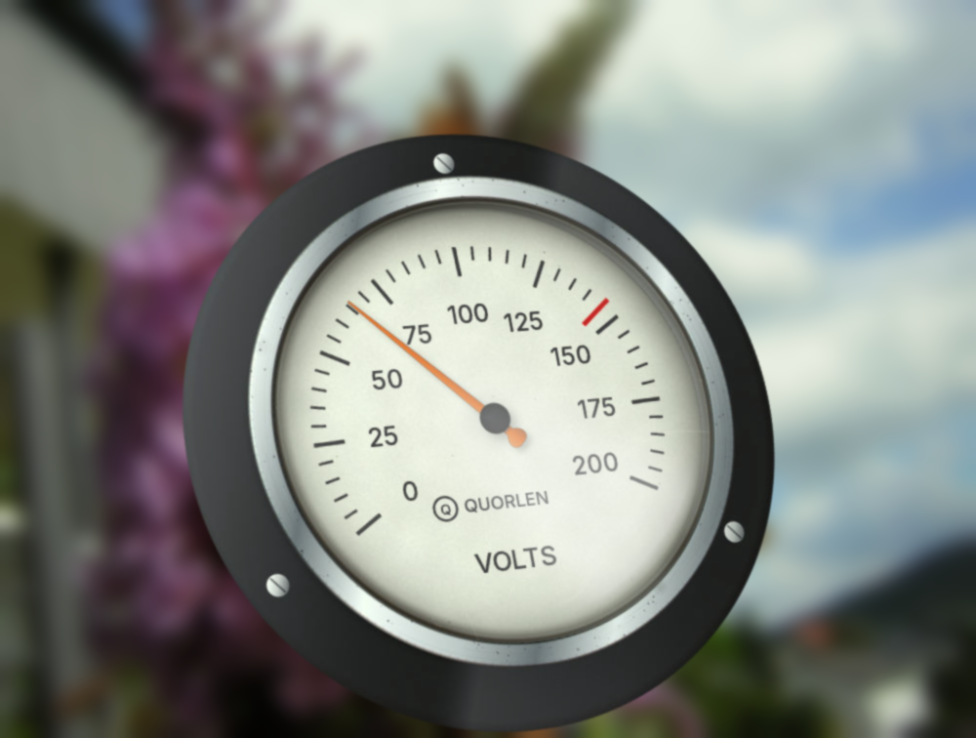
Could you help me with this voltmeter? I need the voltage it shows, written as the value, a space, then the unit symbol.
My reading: 65 V
